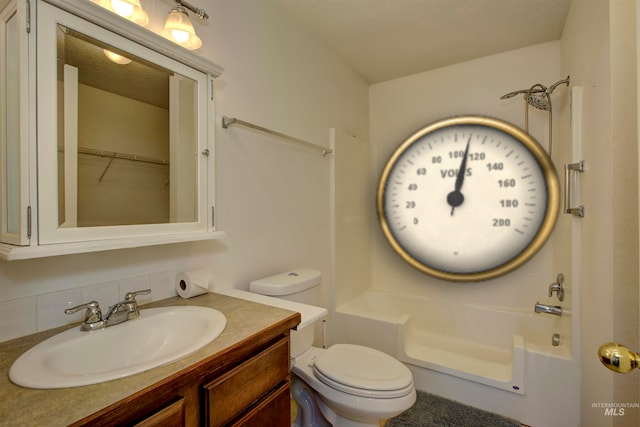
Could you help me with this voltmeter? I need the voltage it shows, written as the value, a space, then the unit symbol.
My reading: 110 V
